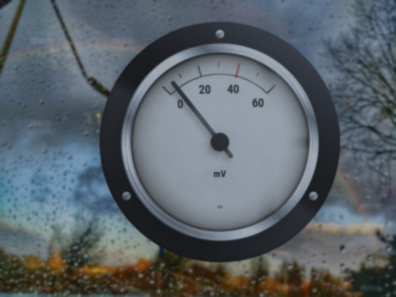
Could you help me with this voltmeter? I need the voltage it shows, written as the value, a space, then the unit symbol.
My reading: 5 mV
